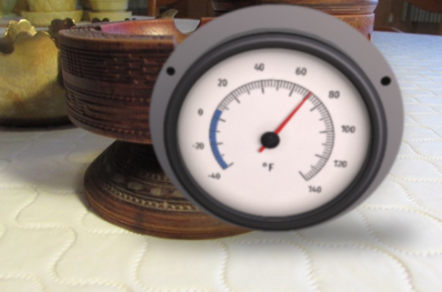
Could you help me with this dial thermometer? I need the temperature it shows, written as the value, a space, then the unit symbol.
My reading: 70 °F
